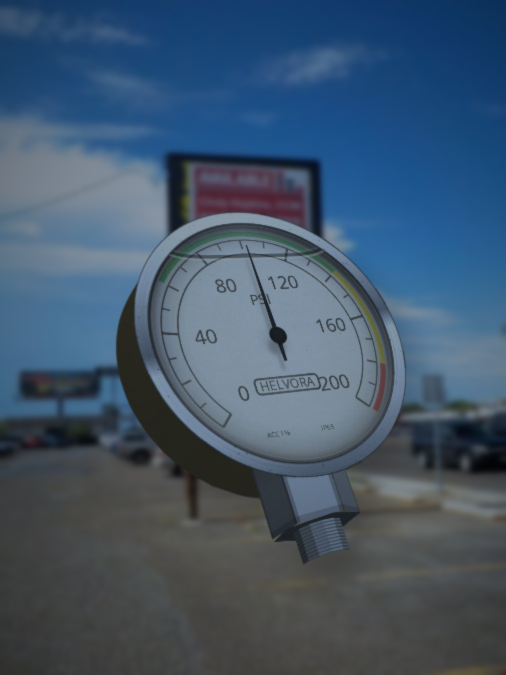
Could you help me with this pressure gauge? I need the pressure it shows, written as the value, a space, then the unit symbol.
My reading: 100 psi
